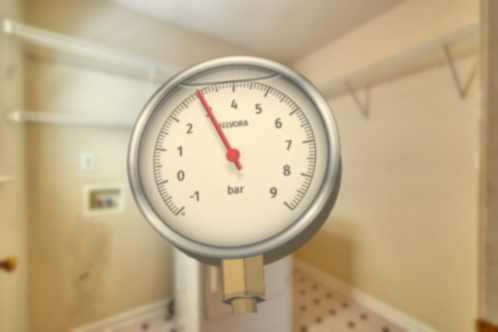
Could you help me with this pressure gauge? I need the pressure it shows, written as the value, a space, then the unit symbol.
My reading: 3 bar
